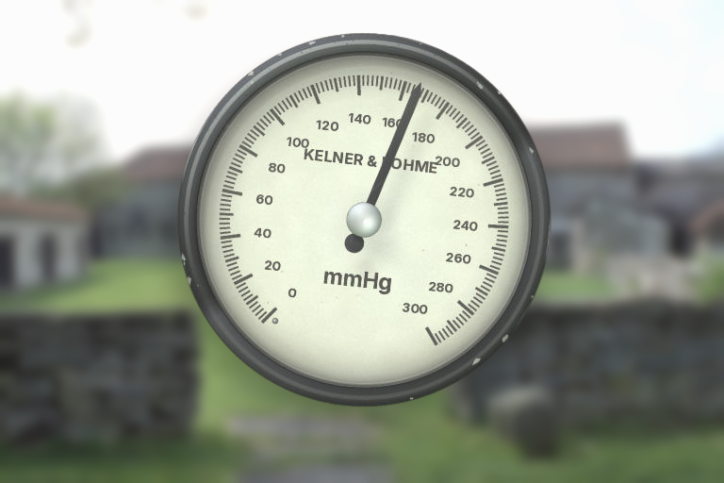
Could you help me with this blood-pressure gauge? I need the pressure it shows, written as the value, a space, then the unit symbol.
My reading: 166 mmHg
